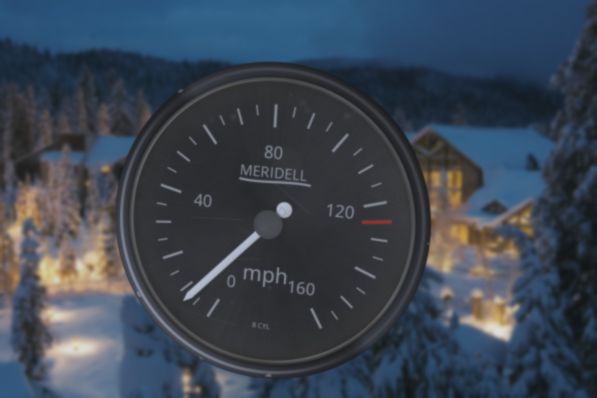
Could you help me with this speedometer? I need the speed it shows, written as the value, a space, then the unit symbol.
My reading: 7.5 mph
